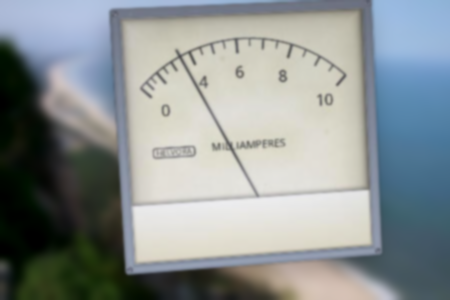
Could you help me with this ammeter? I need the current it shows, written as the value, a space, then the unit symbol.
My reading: 3.5 mA
